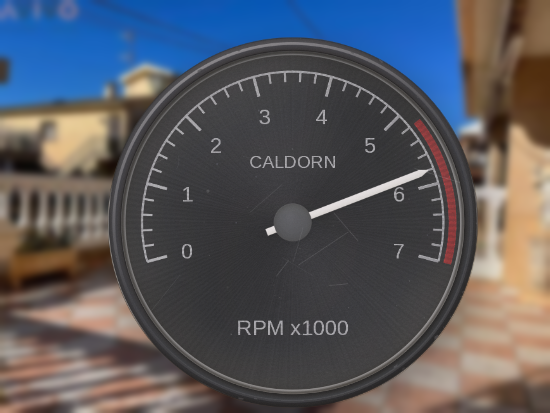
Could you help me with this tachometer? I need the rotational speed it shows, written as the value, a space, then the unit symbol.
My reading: 5800 rpm
